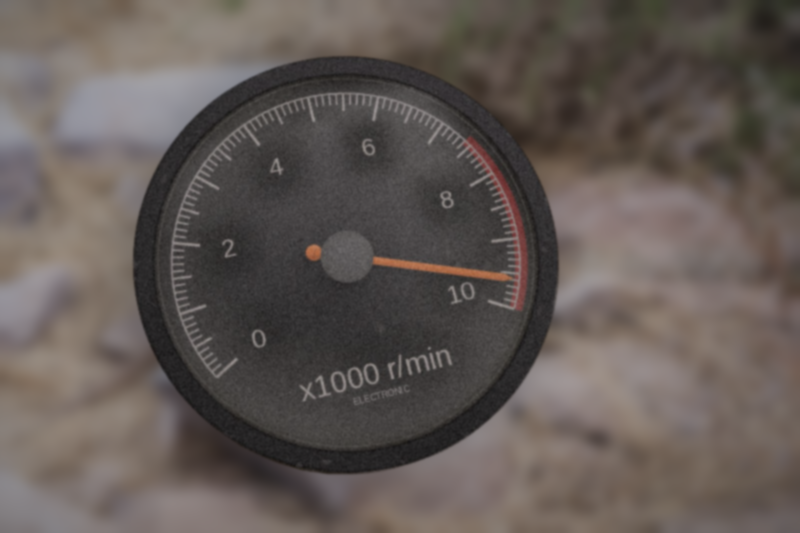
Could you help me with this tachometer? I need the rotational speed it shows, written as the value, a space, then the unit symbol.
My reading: 9600 rpm
